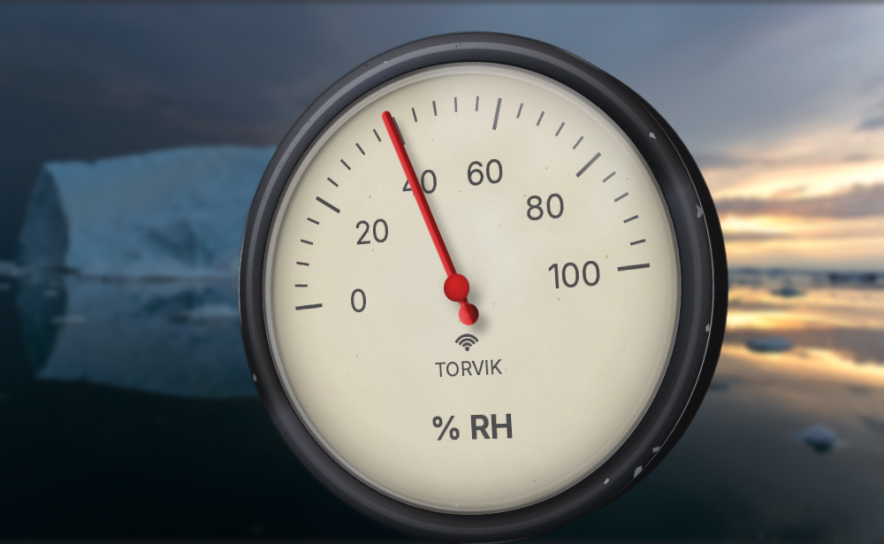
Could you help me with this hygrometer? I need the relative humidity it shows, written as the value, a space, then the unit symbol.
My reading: 40 %
